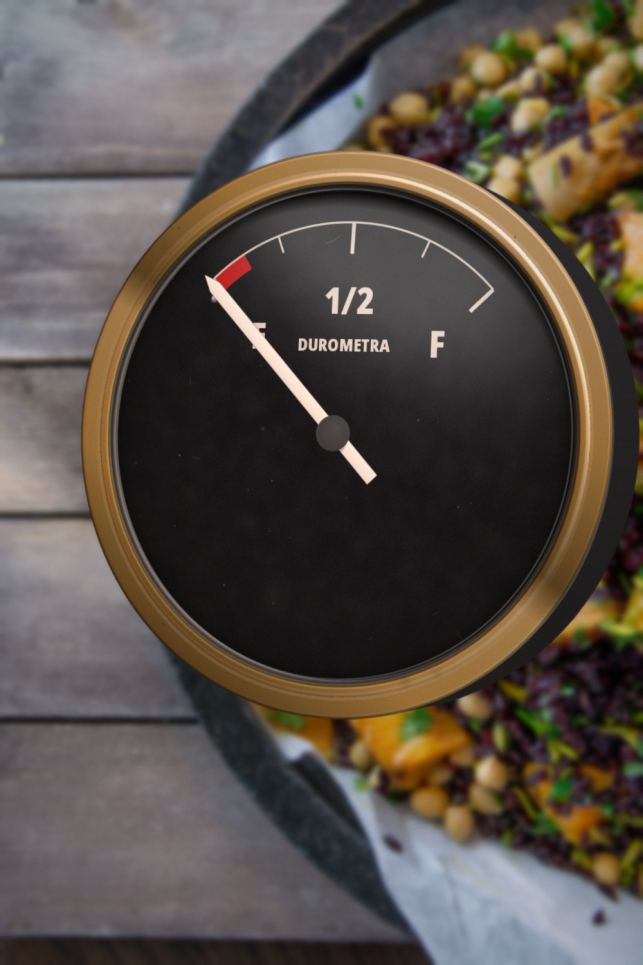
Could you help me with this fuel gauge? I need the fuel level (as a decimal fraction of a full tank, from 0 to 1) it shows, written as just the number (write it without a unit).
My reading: 0
